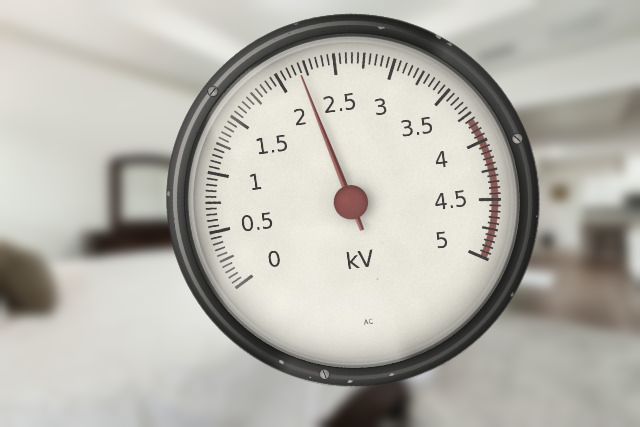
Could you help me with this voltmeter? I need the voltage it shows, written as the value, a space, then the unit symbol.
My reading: 2.2 kV
